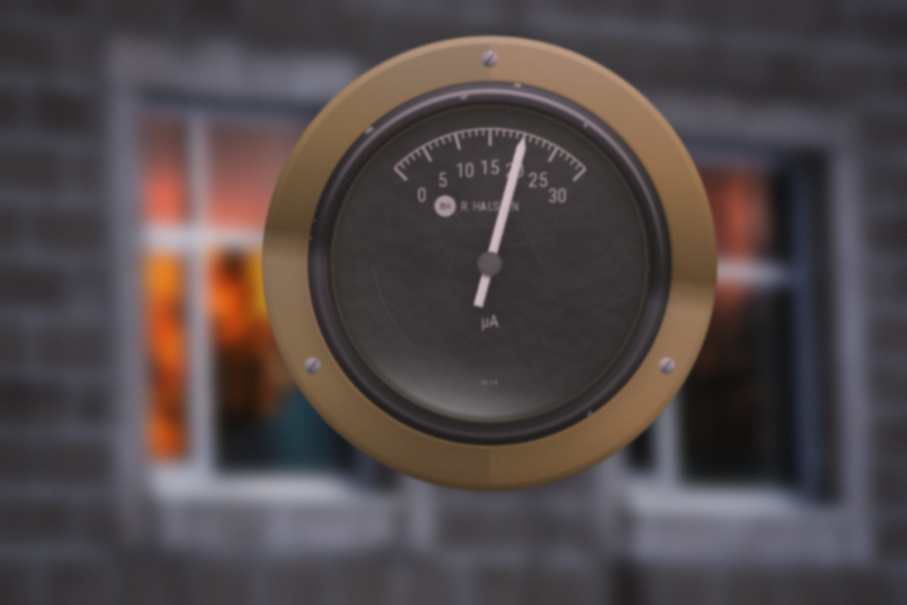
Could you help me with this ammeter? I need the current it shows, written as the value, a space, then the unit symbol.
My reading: 20 µA
